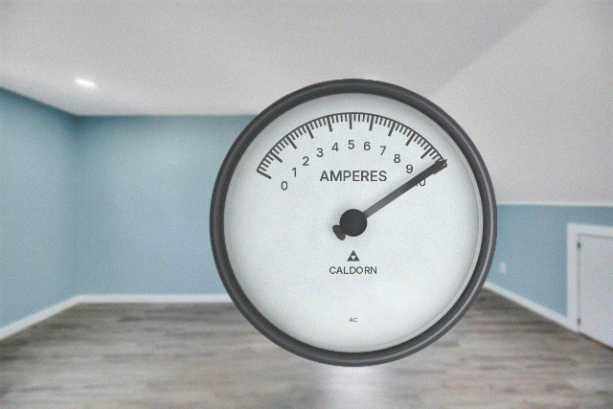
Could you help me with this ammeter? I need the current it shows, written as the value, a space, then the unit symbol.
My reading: 9.8 A
